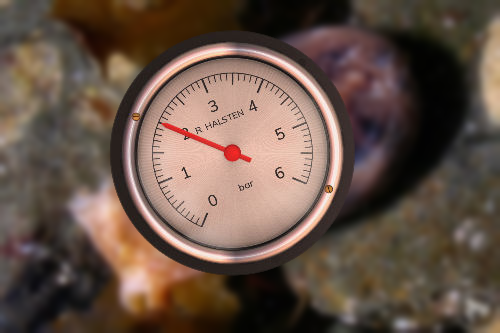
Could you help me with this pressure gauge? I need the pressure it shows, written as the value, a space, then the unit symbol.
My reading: 2 bar
